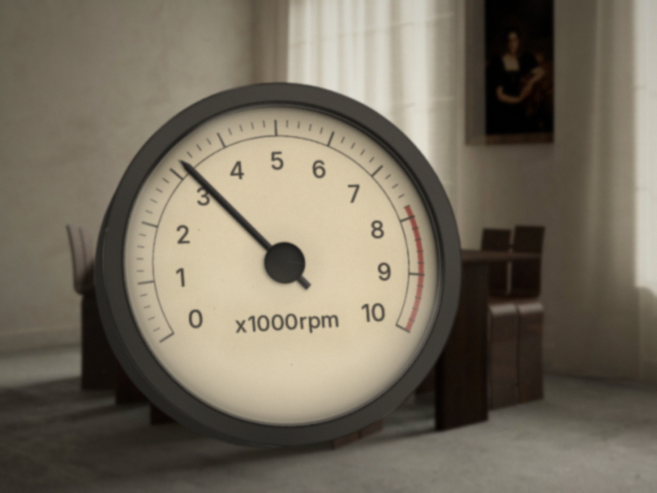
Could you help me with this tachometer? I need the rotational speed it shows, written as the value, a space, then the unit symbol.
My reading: 3200 rpm
